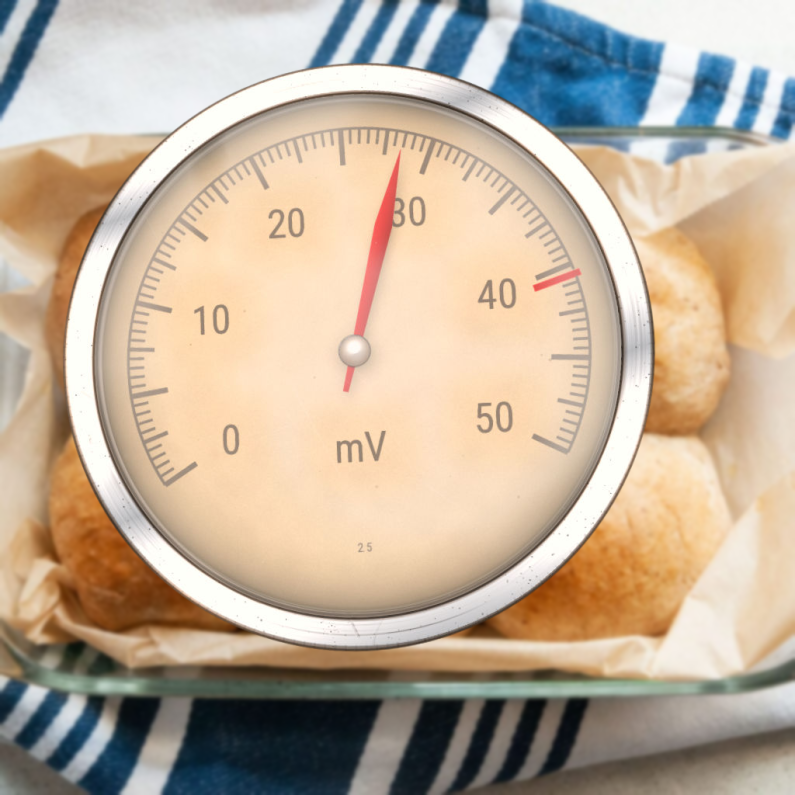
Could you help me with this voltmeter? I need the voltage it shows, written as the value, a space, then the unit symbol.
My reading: 28.5 mV
